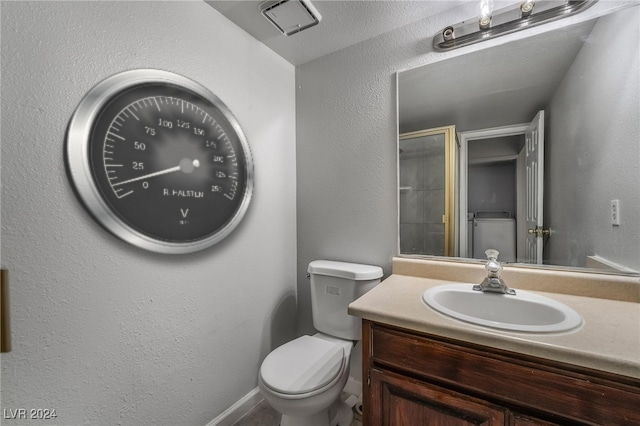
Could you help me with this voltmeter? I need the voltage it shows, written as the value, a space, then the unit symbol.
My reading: 10 V
